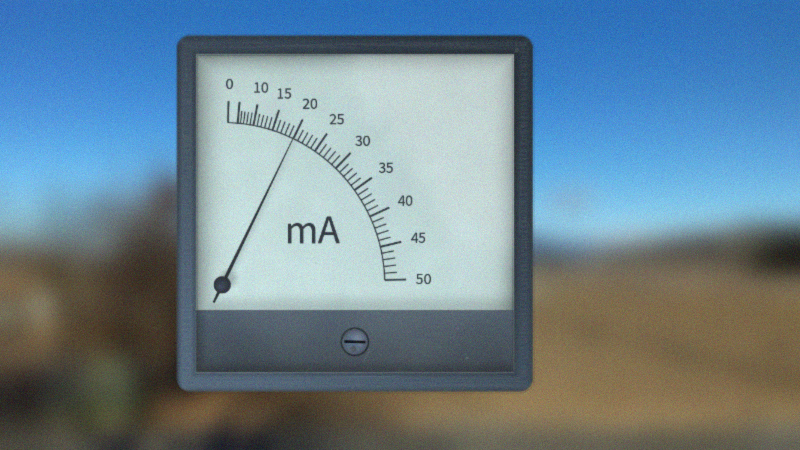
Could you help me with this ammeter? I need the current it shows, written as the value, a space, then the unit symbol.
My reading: 20 mA
